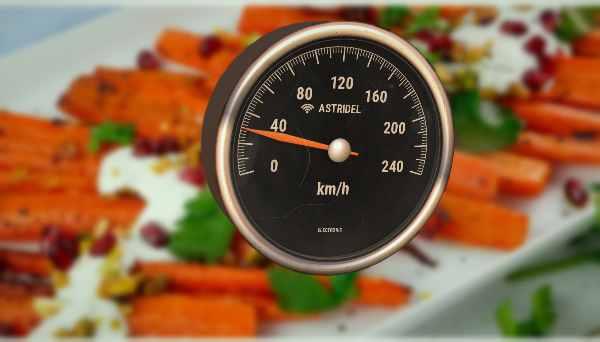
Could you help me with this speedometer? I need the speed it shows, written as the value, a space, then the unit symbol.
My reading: 30 km/h
